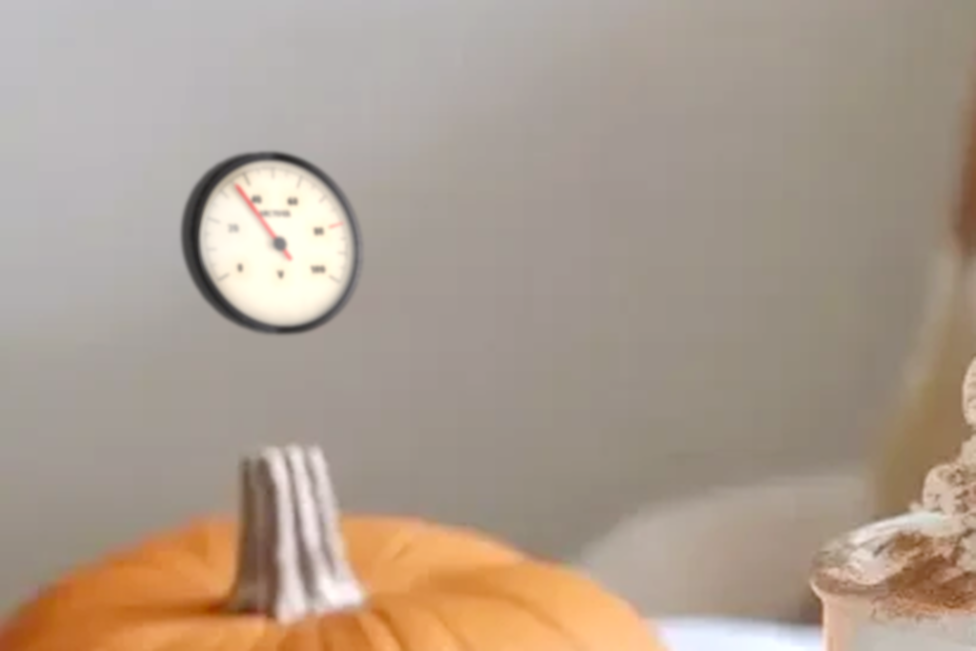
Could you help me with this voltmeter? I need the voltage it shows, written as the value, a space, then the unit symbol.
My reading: 35 V
